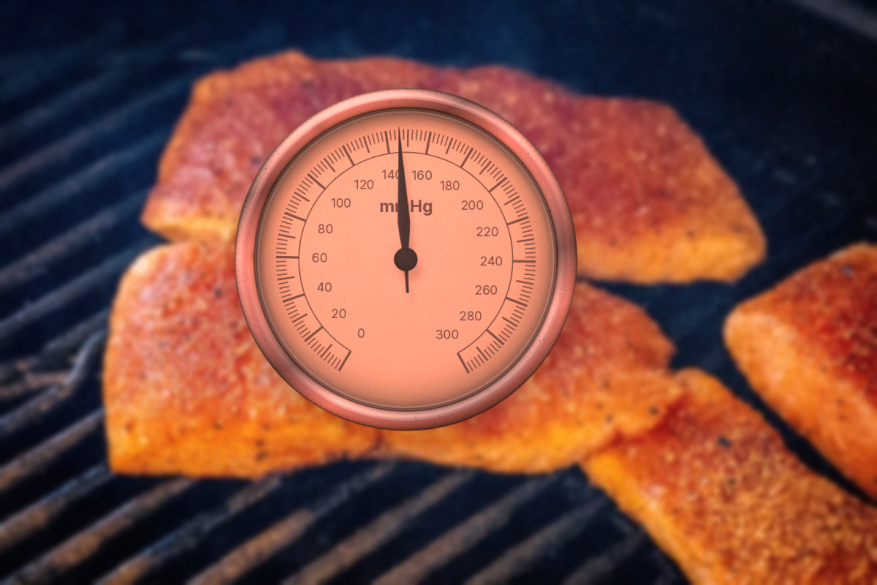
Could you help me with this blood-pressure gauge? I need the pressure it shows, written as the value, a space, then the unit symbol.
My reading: 146 mmHg
